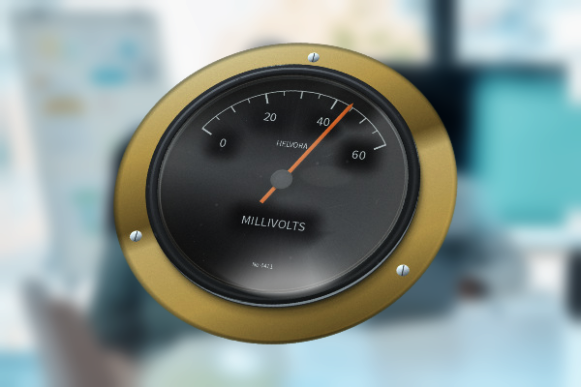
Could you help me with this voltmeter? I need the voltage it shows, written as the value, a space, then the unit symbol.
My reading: 45 mV
